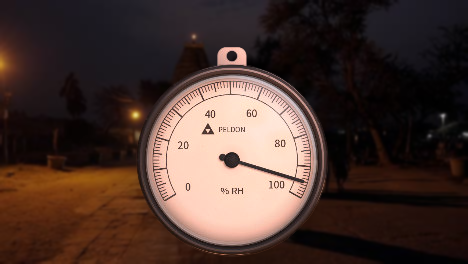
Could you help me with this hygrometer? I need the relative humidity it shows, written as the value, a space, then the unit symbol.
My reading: 95 %
